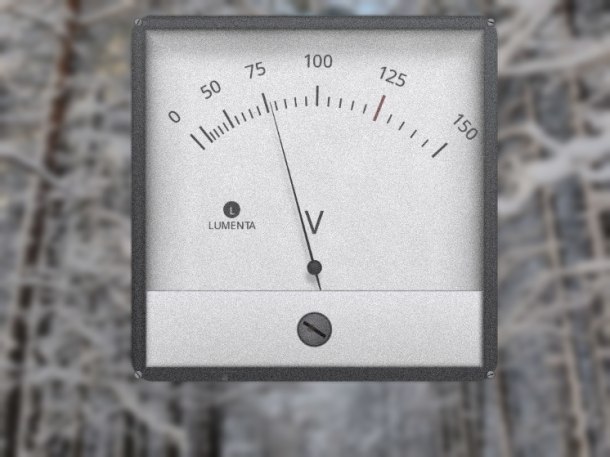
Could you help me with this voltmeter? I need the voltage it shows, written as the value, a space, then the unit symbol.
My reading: 77.5 V
